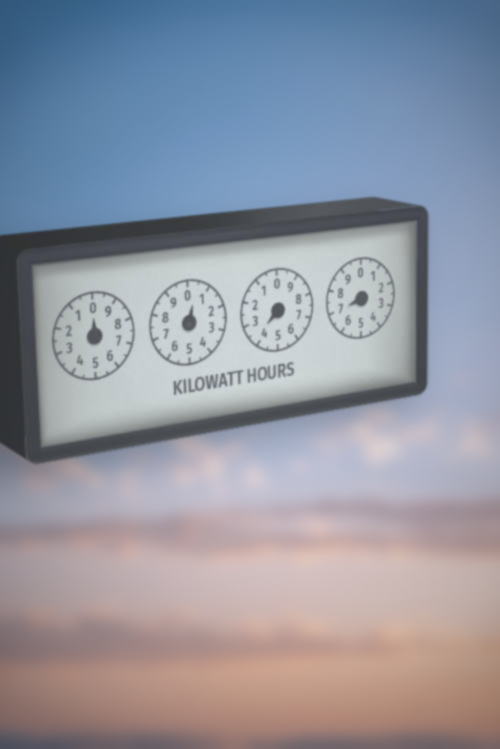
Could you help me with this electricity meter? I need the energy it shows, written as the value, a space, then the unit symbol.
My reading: 37 kWh
